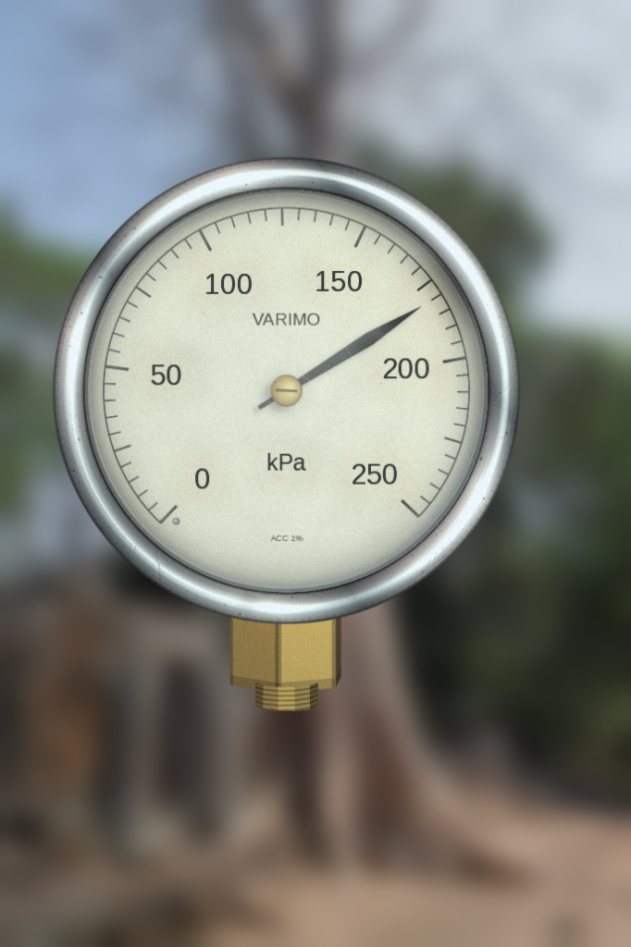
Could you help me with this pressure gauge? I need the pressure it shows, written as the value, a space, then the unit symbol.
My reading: 180 kPa
